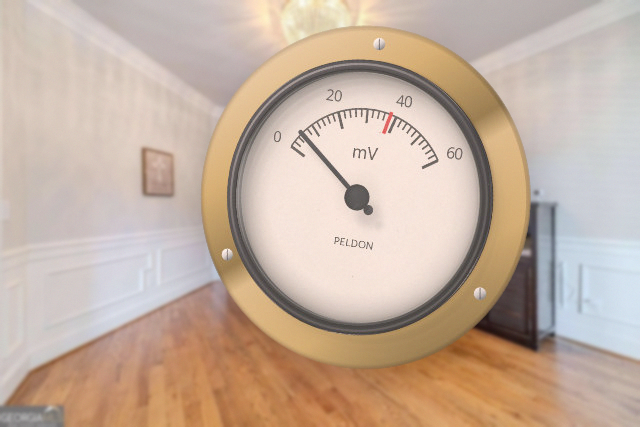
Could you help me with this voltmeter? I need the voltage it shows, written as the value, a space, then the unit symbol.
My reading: 6 mV
